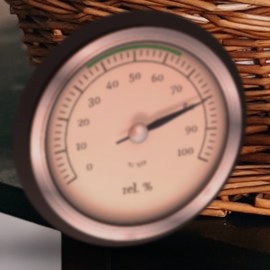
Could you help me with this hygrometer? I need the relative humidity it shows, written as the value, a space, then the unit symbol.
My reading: 80 %
